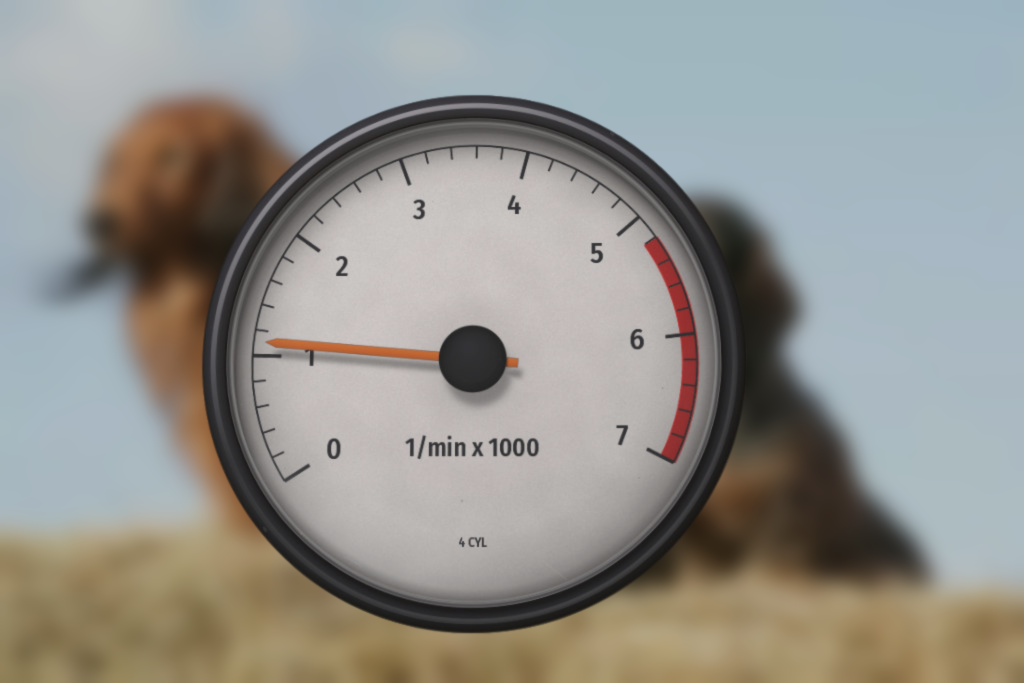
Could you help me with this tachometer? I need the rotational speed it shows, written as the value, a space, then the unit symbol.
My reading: 1100 rpm
